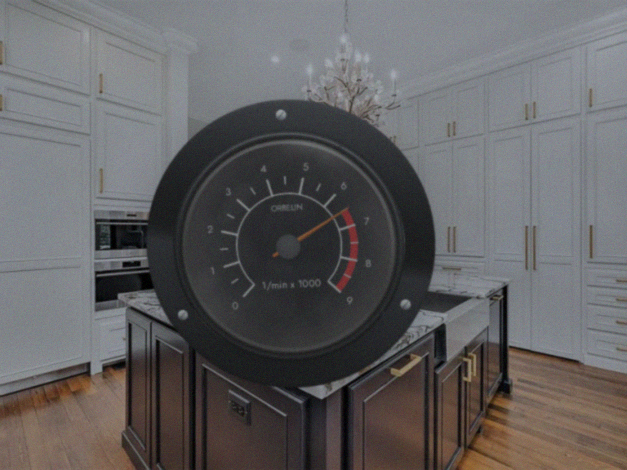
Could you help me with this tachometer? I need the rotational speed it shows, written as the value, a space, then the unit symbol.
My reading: 6500 rpm
